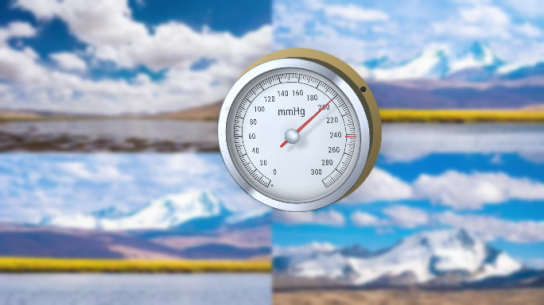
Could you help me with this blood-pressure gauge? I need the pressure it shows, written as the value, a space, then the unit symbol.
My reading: 200 mmHg
